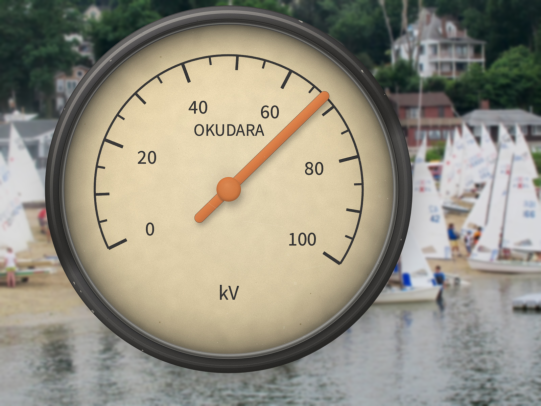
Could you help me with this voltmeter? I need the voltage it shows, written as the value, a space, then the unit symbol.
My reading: 67.5 kV
